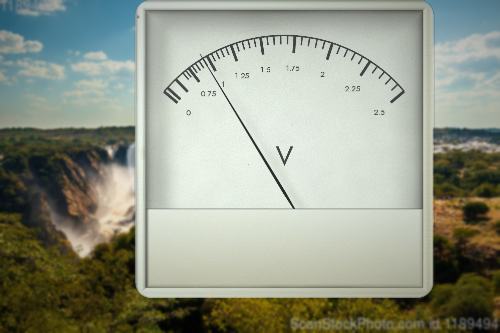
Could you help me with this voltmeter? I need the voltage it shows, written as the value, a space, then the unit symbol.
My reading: 0.95 V
